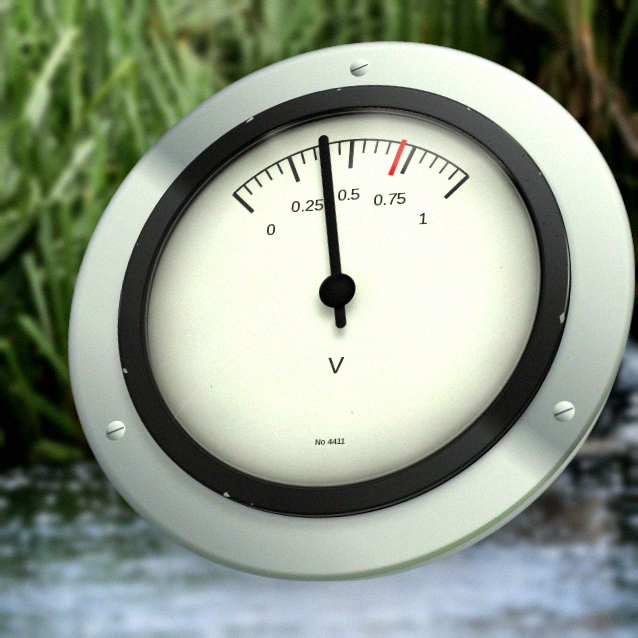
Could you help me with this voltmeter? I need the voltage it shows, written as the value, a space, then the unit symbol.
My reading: 0.4 V
